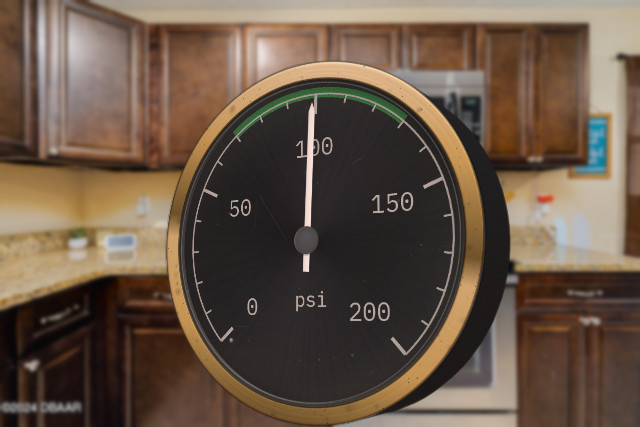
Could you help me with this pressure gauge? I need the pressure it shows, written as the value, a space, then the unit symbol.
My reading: 100 psi
